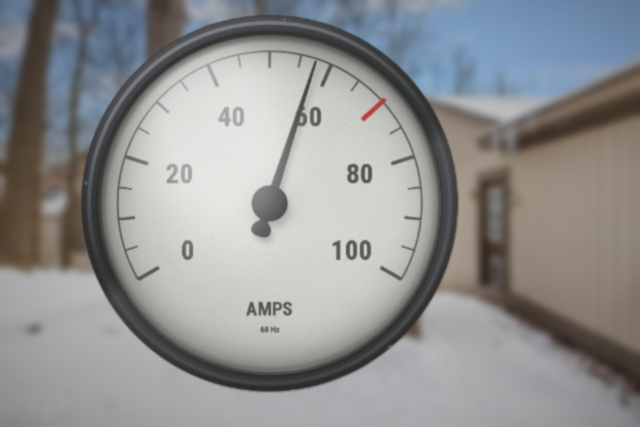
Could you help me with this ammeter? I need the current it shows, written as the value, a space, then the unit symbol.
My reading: 57.5 A
